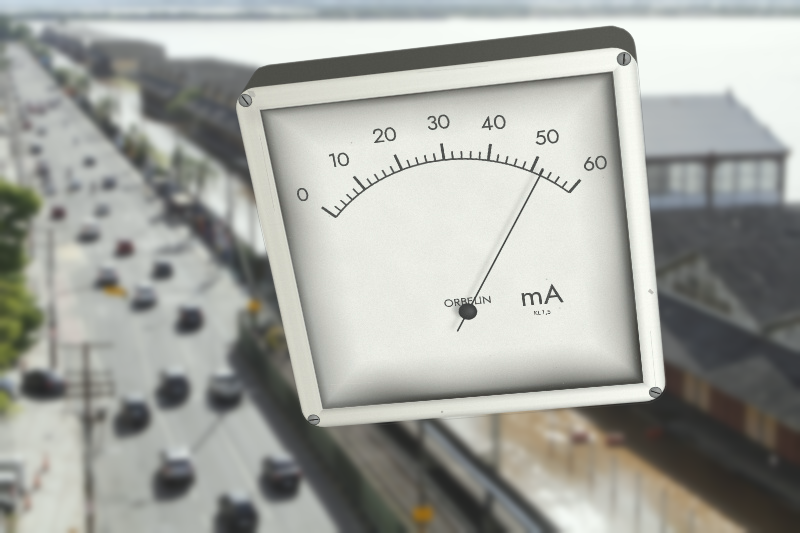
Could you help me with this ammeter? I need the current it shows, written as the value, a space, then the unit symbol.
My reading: 52 mA
